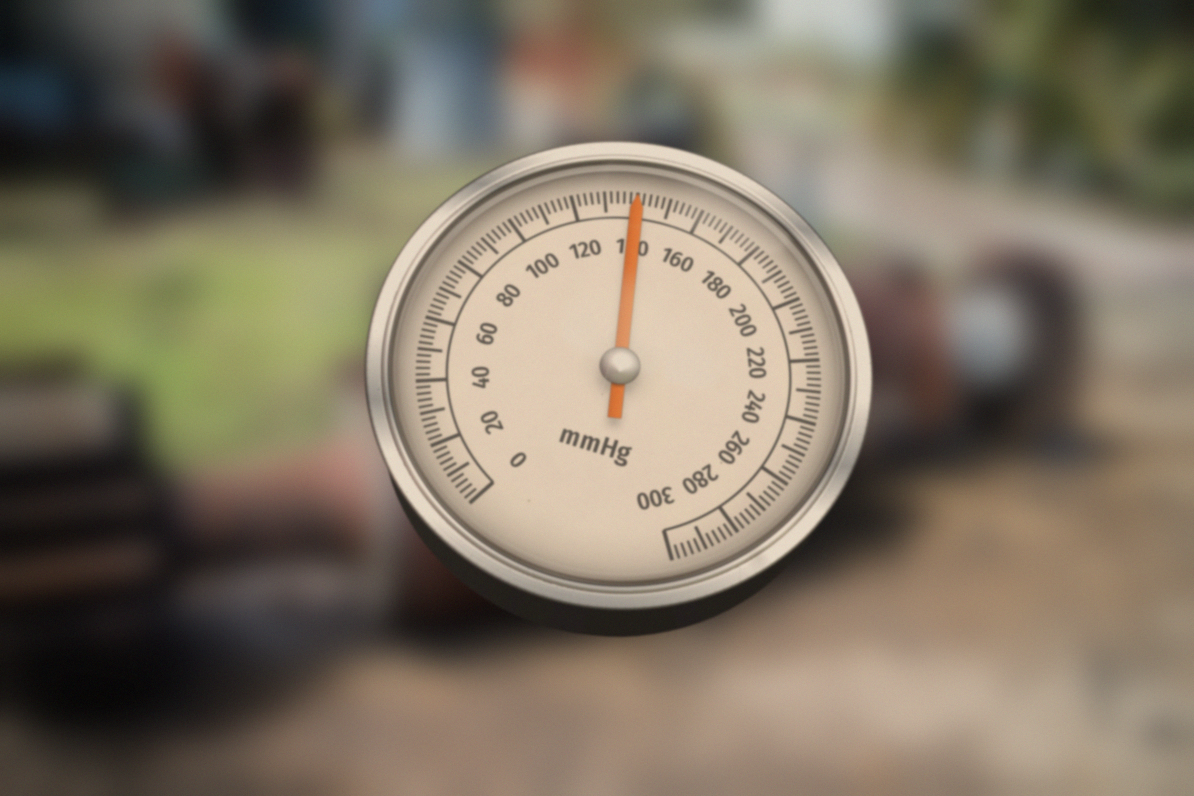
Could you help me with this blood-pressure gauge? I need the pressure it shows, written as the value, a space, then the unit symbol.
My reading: 140 mmHg
